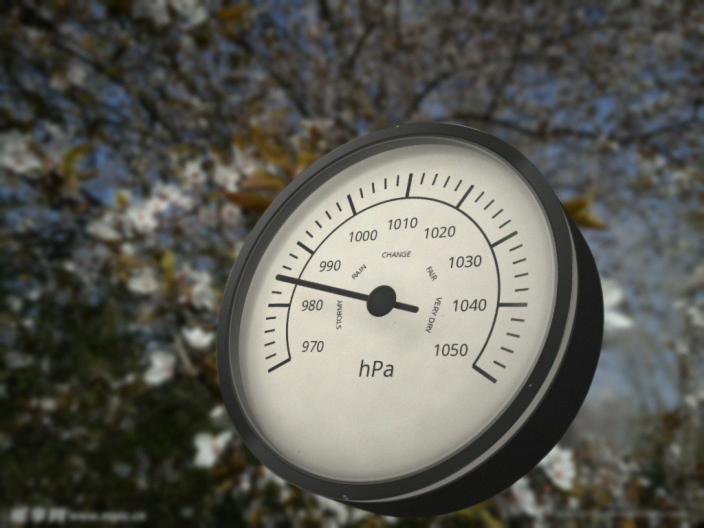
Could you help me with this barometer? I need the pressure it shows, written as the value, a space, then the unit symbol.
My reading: 984 hPa
